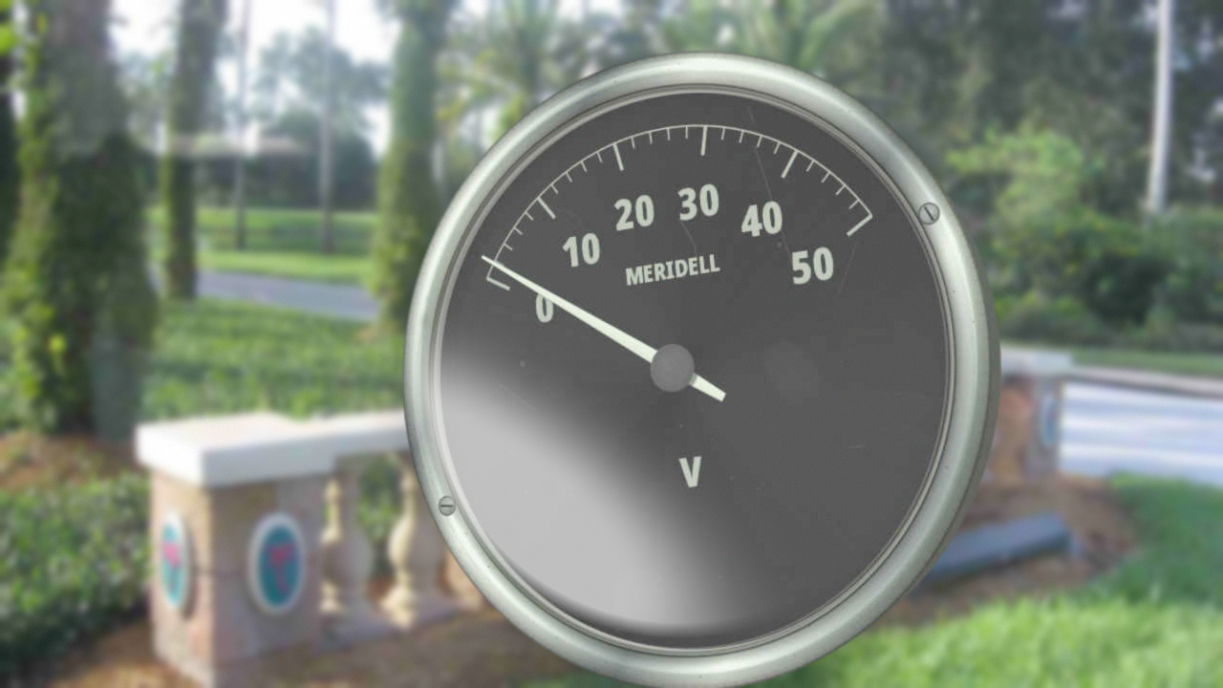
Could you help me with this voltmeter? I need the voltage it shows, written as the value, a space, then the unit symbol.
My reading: 2 V
